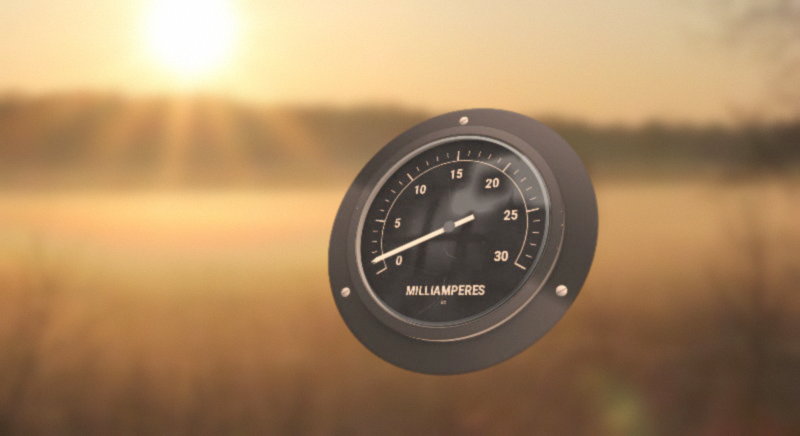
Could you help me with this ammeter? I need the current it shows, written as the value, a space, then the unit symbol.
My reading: 1 mA
